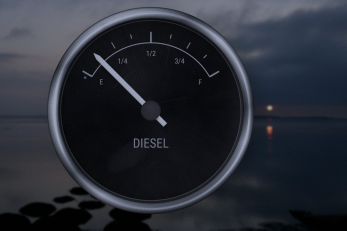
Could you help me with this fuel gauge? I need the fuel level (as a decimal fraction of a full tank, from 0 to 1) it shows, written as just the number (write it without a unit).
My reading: 0.125
